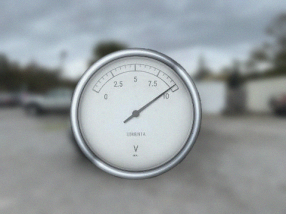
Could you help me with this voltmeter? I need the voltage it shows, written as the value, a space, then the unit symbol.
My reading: 9.5 V
